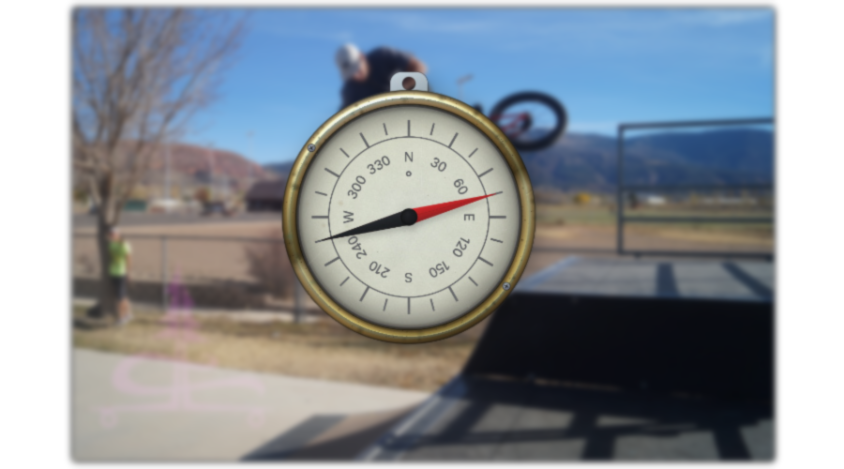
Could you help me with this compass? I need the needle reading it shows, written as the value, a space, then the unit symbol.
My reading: 75 °
